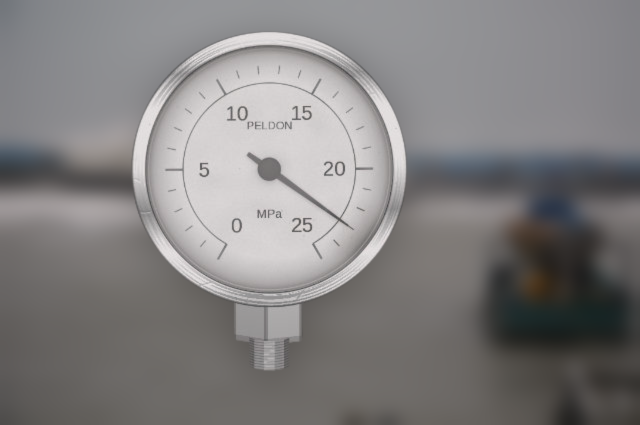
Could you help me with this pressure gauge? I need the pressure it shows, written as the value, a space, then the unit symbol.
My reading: 23 MPa
